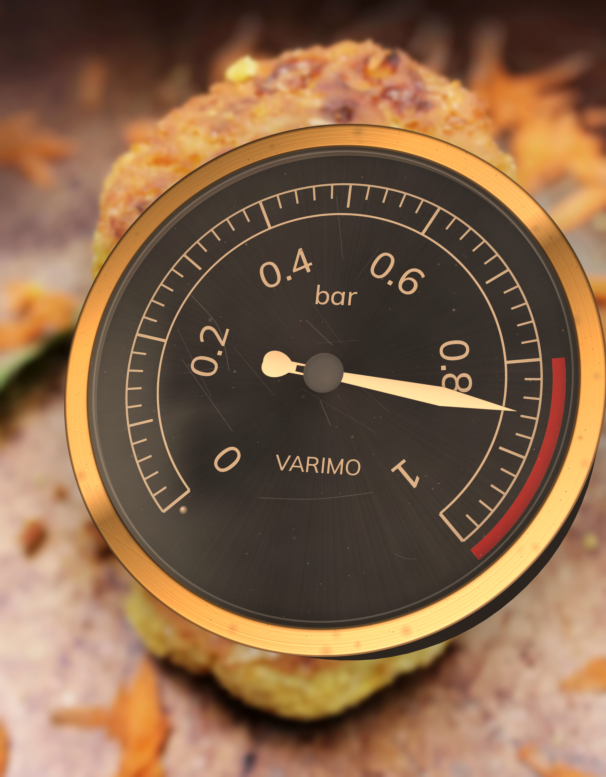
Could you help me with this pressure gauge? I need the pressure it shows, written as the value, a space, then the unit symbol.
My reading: 0.86 bar
